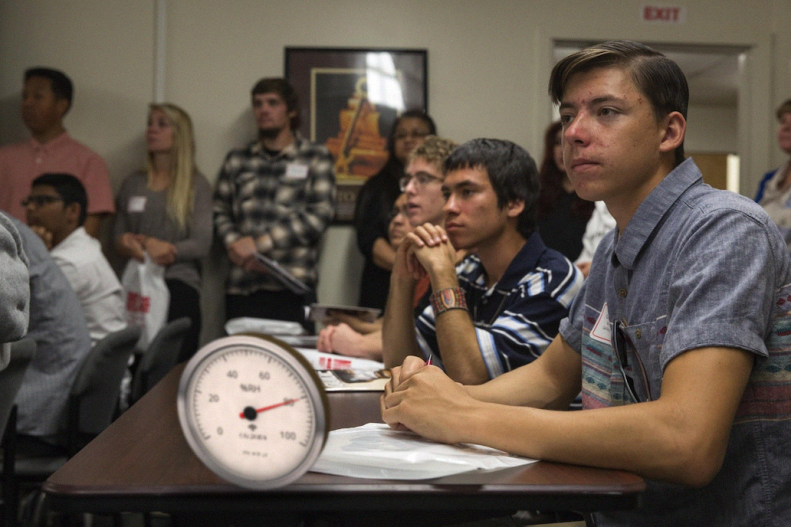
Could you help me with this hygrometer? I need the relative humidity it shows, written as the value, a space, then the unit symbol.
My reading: 80 %
